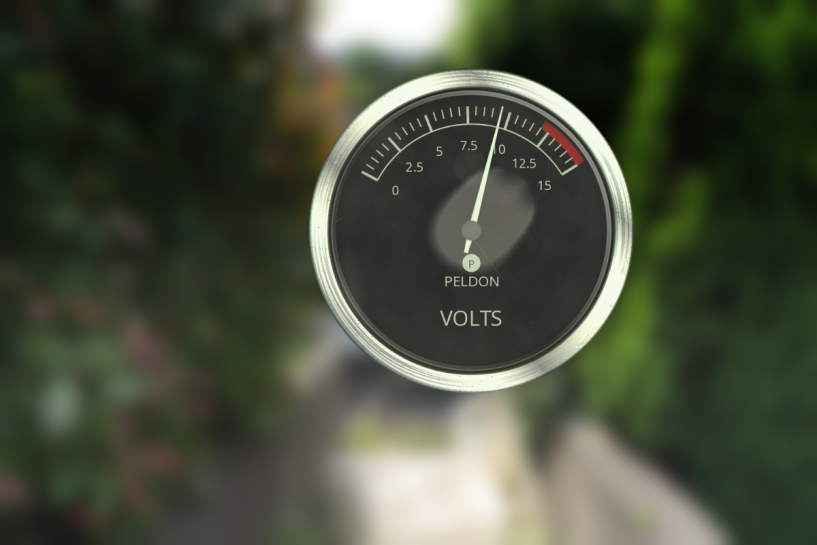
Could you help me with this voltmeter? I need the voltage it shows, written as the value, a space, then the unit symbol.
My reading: 9.5 V
